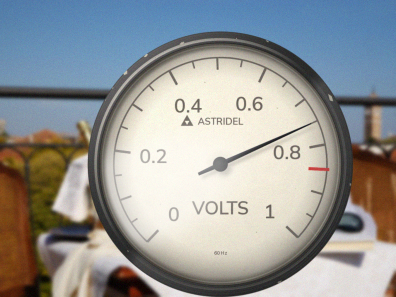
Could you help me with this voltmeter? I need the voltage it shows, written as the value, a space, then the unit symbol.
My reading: 0.75 V
